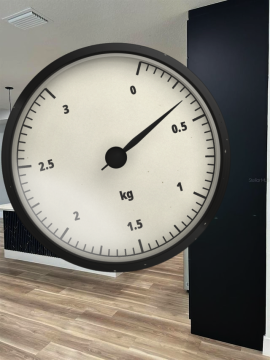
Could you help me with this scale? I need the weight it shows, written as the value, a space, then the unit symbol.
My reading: 0.35 kg
